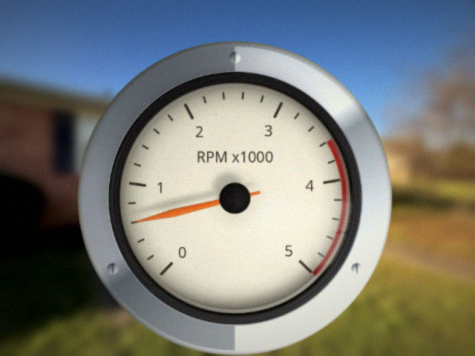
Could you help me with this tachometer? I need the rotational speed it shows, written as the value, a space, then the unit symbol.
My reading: 600 rpm
